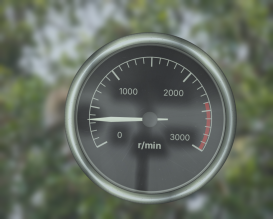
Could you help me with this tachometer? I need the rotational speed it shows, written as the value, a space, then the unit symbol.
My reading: 350 rpm
